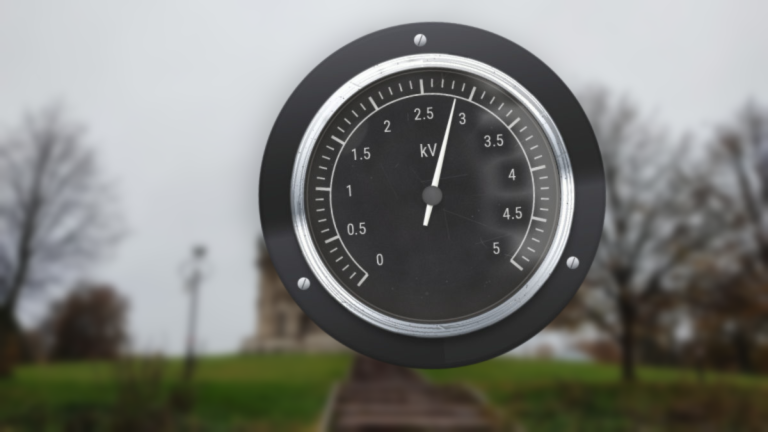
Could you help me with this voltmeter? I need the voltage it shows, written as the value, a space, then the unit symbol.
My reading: 2.85 kV
